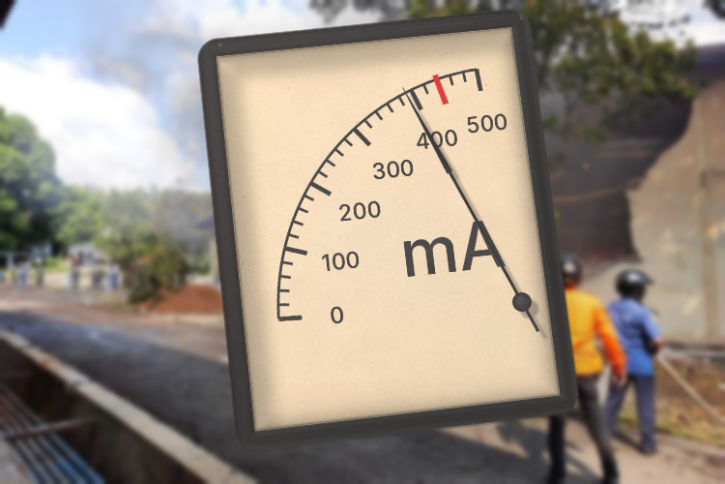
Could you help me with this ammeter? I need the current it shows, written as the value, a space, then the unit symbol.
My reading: 390 mA
